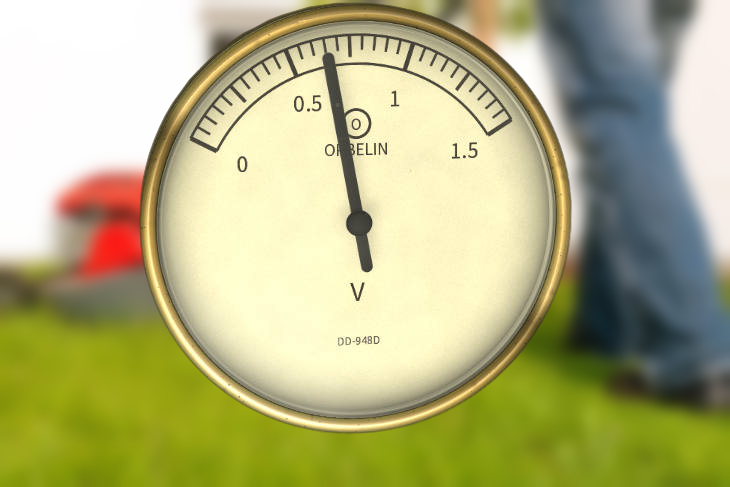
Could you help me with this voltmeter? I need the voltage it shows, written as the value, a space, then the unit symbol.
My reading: 0.65 V
